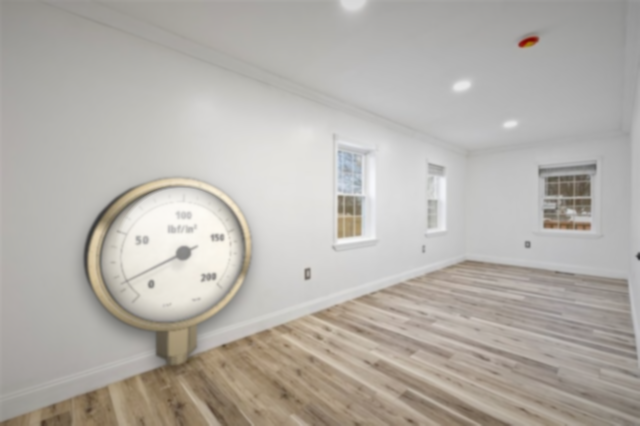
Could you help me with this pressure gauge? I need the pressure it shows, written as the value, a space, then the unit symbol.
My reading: 15 psi
